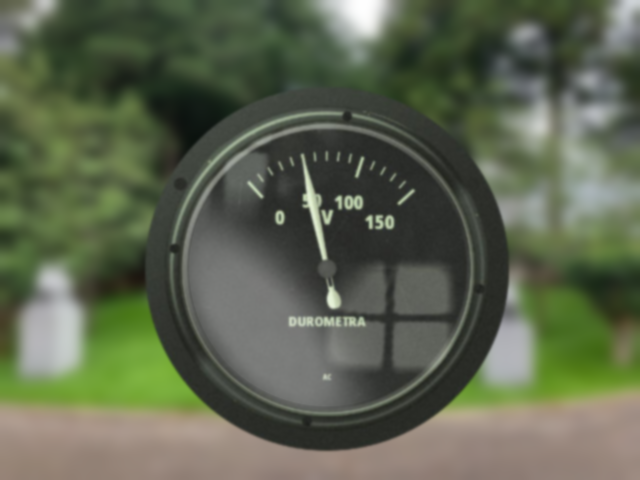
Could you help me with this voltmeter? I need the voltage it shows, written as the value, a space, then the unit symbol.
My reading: 50 V
